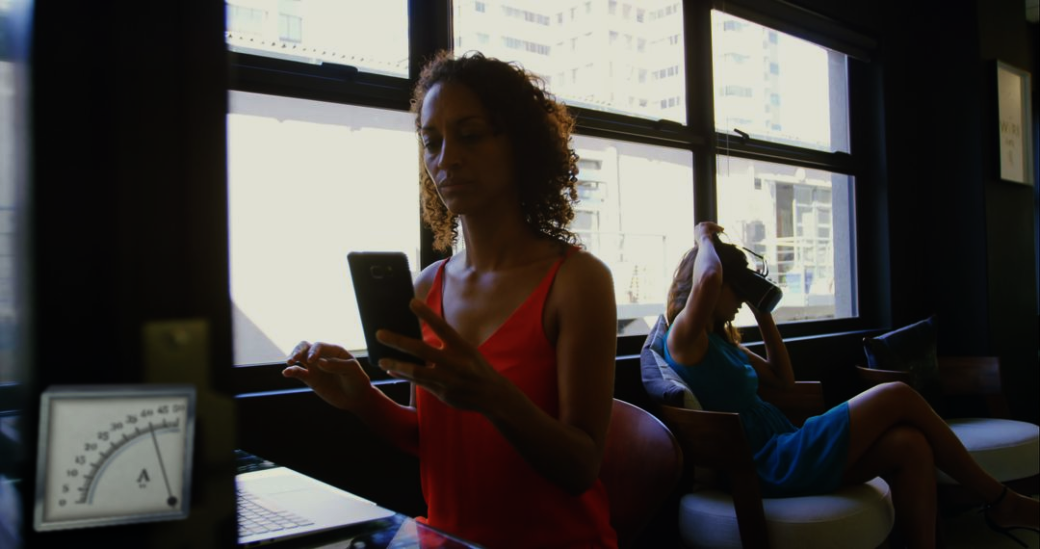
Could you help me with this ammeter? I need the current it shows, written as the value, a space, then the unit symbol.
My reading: 40 A
